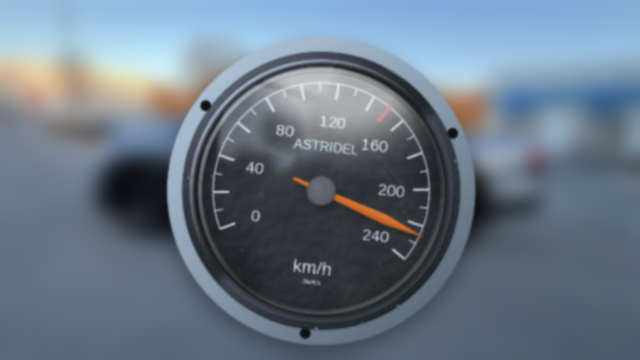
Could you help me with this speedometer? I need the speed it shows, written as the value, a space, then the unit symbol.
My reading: 225 km/h
